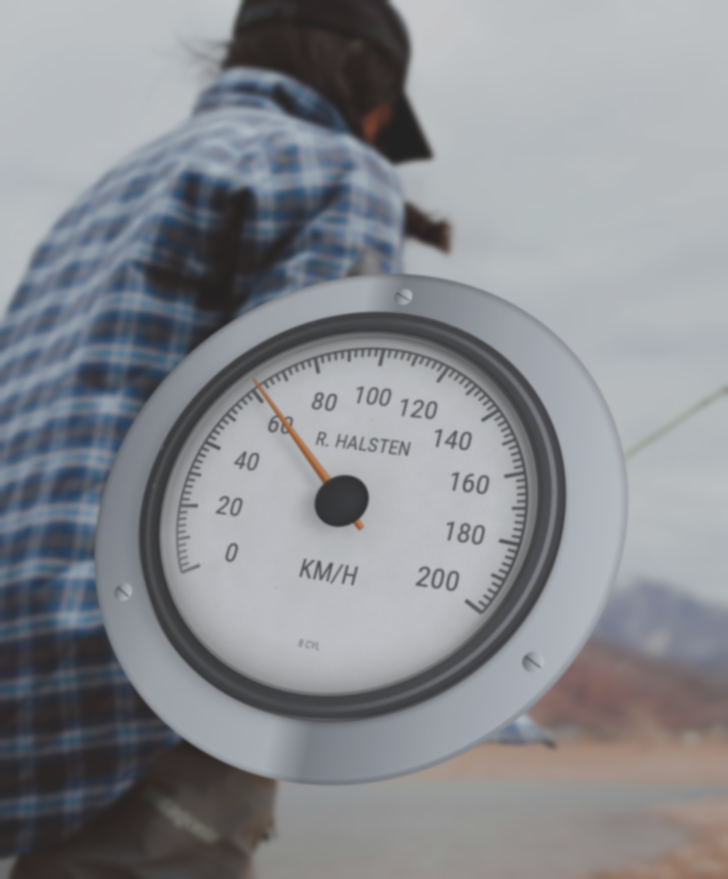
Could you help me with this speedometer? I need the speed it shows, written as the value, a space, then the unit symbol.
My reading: 62 km/h
